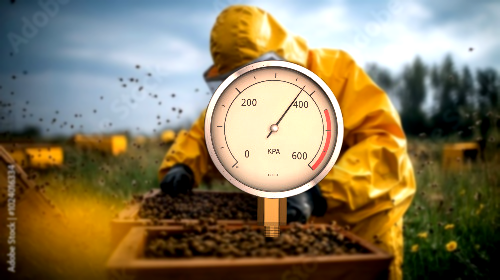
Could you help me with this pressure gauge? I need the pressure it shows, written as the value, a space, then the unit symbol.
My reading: 375 kPa
